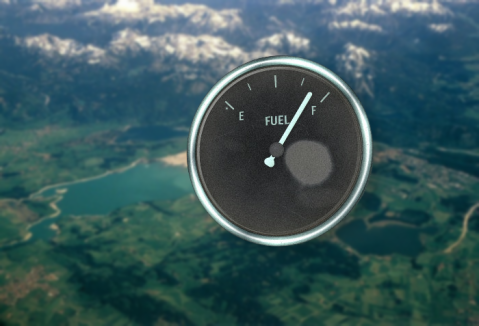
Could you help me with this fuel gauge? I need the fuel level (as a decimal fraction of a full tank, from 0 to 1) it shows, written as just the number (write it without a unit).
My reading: 0.875
